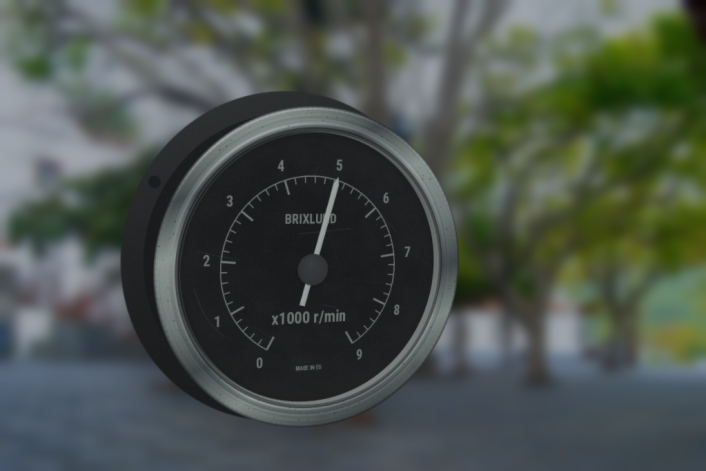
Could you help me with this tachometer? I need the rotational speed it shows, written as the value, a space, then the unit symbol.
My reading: 5000 rpm
